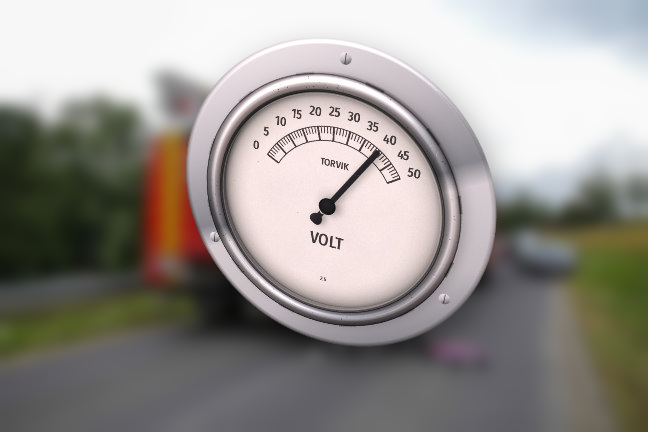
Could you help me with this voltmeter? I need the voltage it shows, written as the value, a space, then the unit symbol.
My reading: 40 V
